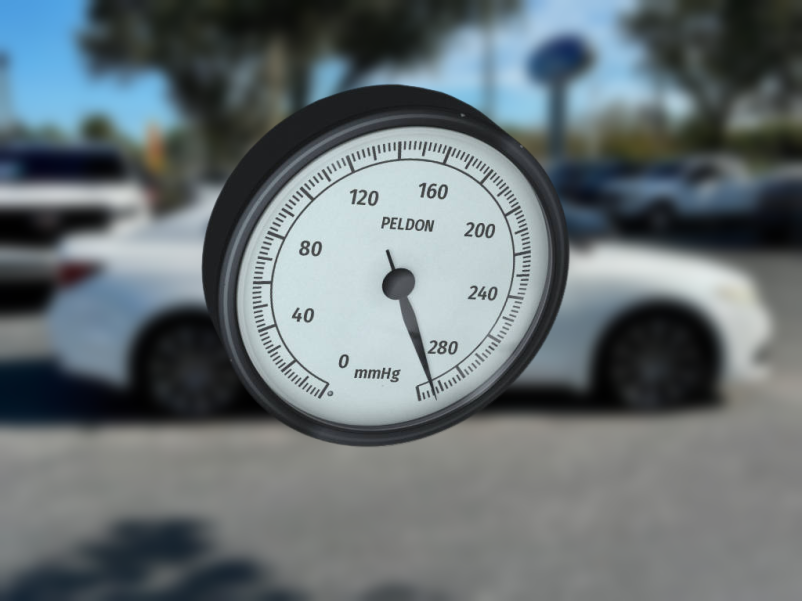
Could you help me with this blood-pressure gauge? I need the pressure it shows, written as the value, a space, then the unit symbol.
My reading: 294 mmHg
